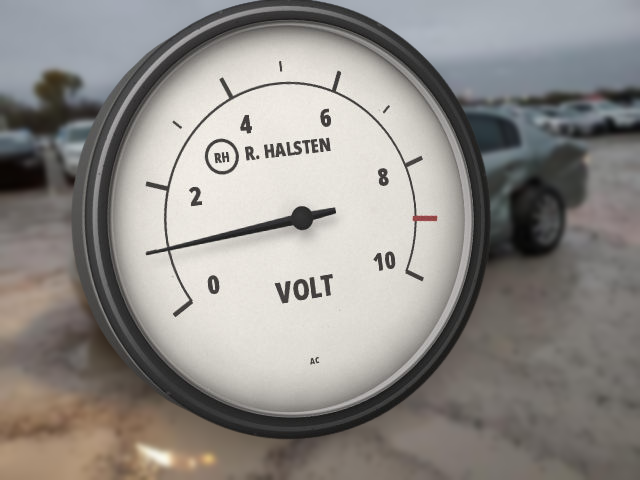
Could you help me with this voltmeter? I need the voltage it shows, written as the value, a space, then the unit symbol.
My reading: 1 V
